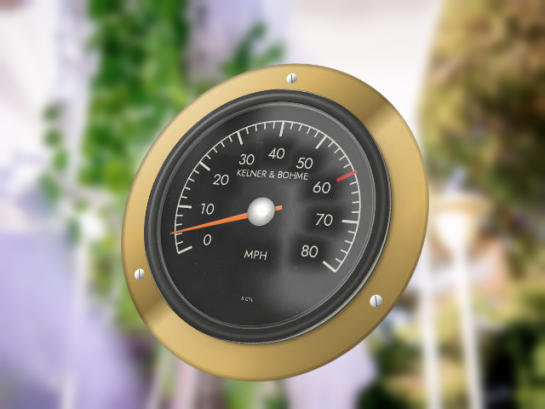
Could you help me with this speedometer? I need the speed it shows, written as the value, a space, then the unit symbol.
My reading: 4 mph
